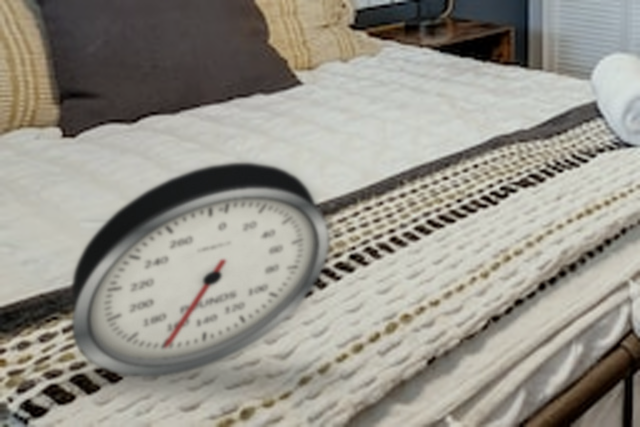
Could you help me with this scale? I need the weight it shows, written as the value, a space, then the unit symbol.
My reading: 160 lb
